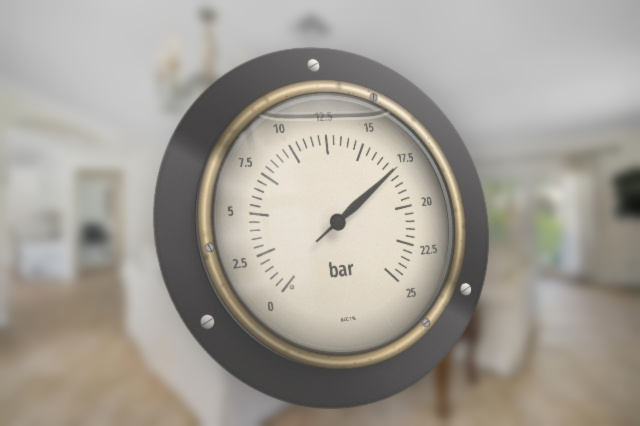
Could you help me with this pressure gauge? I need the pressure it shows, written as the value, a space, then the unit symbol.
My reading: 17.5 bar
